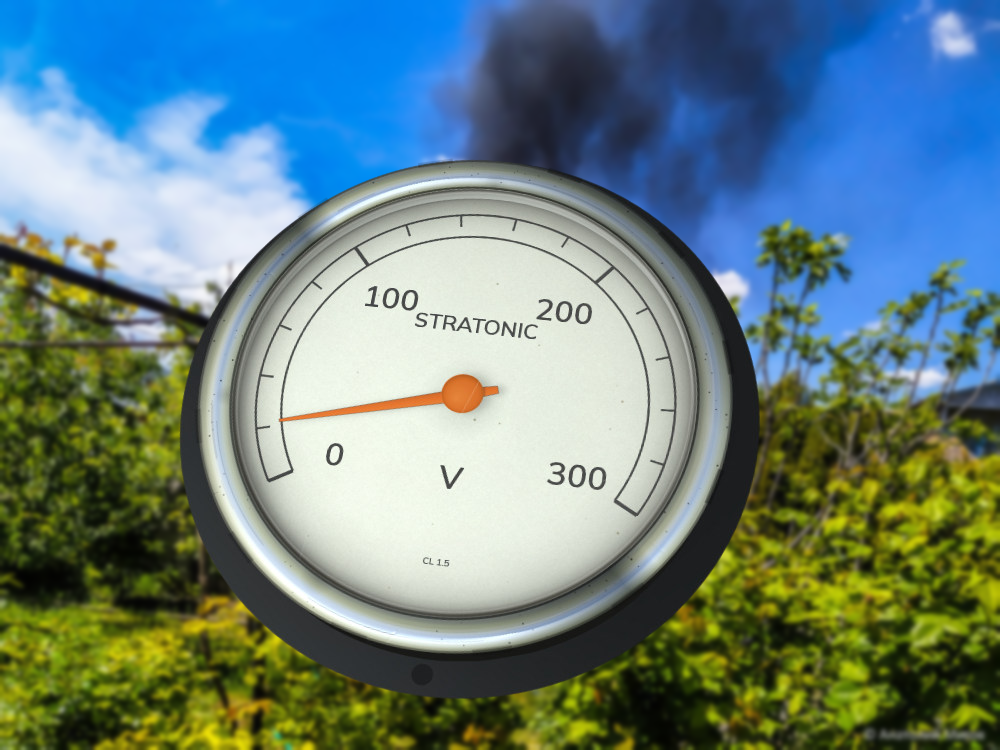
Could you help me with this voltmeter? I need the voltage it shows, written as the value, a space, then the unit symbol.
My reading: 20 V
